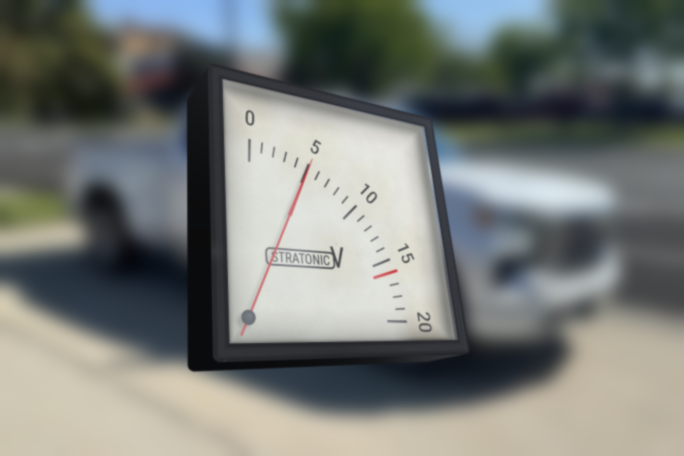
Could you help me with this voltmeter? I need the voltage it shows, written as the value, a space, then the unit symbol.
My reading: 5 V
